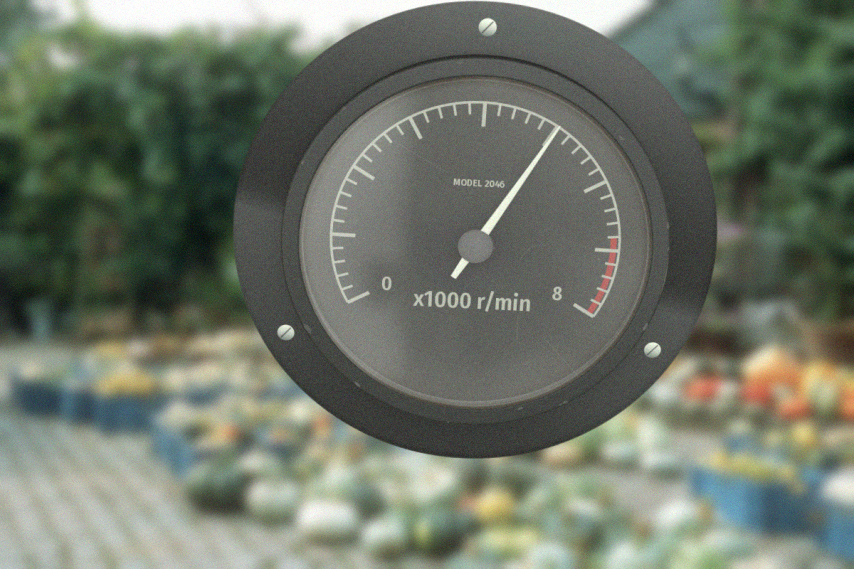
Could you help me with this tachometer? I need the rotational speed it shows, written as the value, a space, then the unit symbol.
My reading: 5000 rpm
